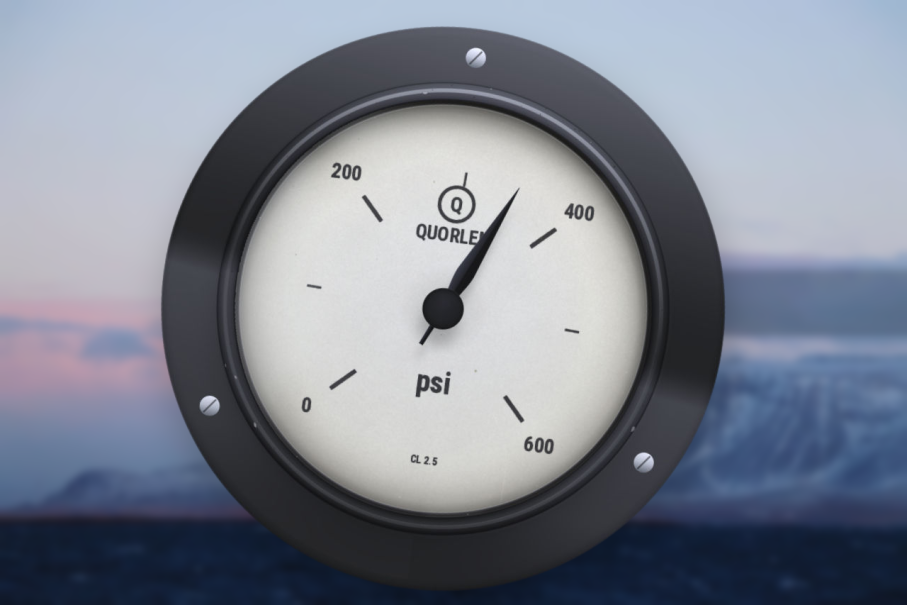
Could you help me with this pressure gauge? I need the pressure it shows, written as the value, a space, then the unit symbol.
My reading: 350 psi
